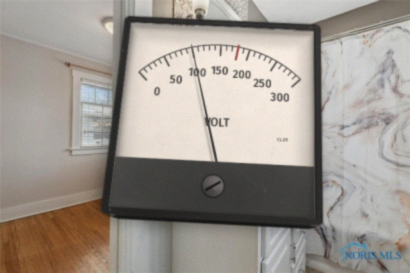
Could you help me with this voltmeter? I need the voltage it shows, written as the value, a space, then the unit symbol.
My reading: 100 V
